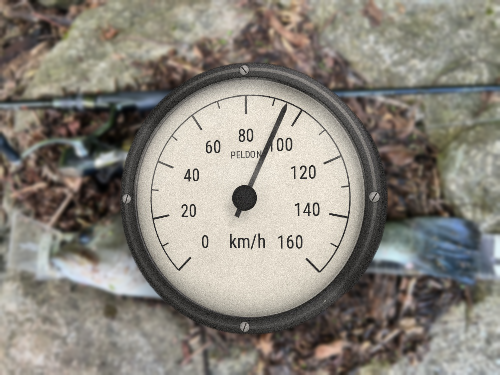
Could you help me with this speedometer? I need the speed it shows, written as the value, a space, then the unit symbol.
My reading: 95 km/h
